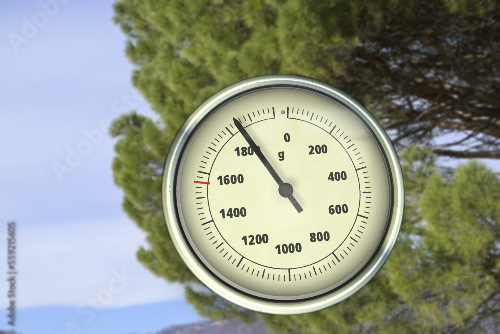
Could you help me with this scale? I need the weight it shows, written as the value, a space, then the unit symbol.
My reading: 1840 g
